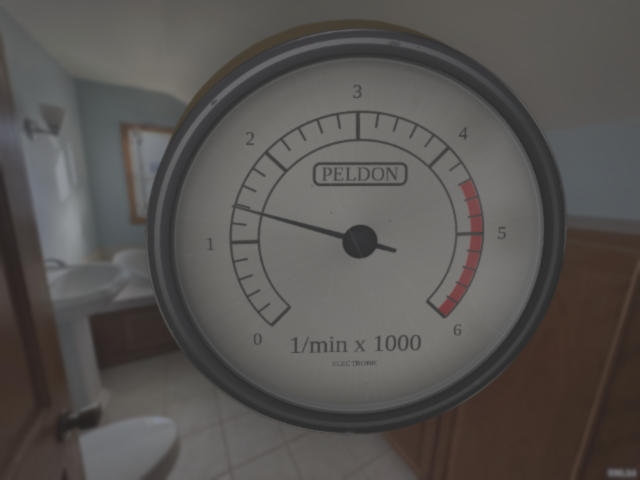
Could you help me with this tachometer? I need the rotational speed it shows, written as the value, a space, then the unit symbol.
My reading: 1400 rpm
